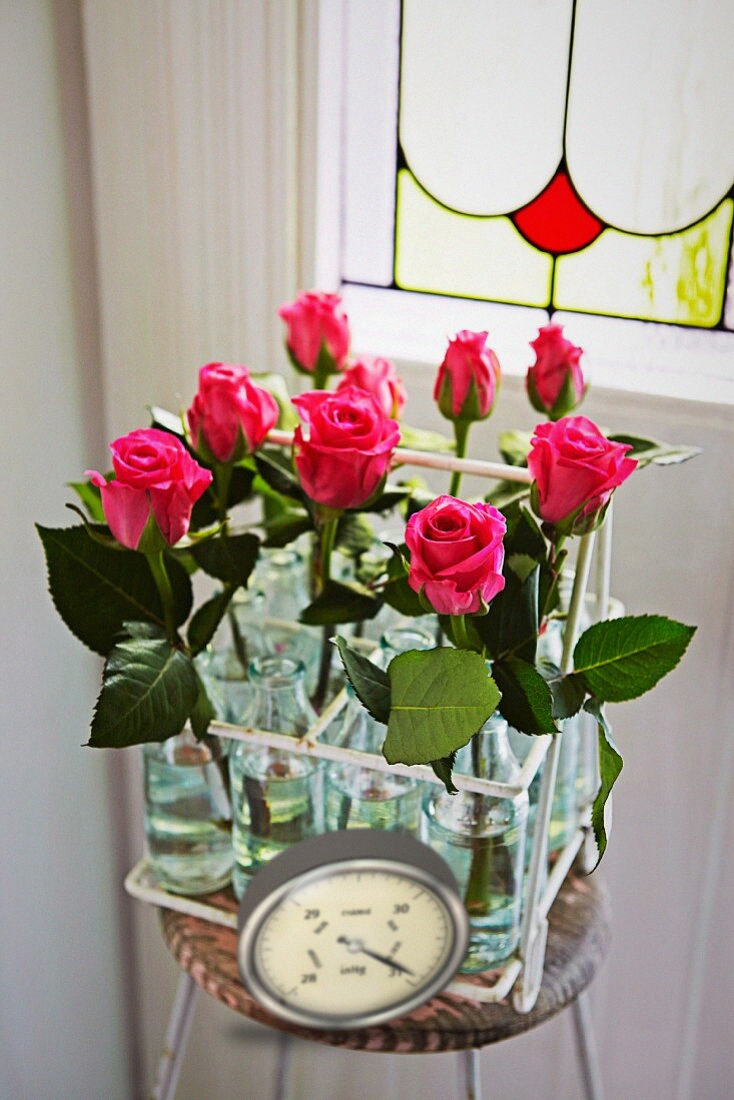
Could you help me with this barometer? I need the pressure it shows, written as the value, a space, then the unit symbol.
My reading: 30.9 inHg
